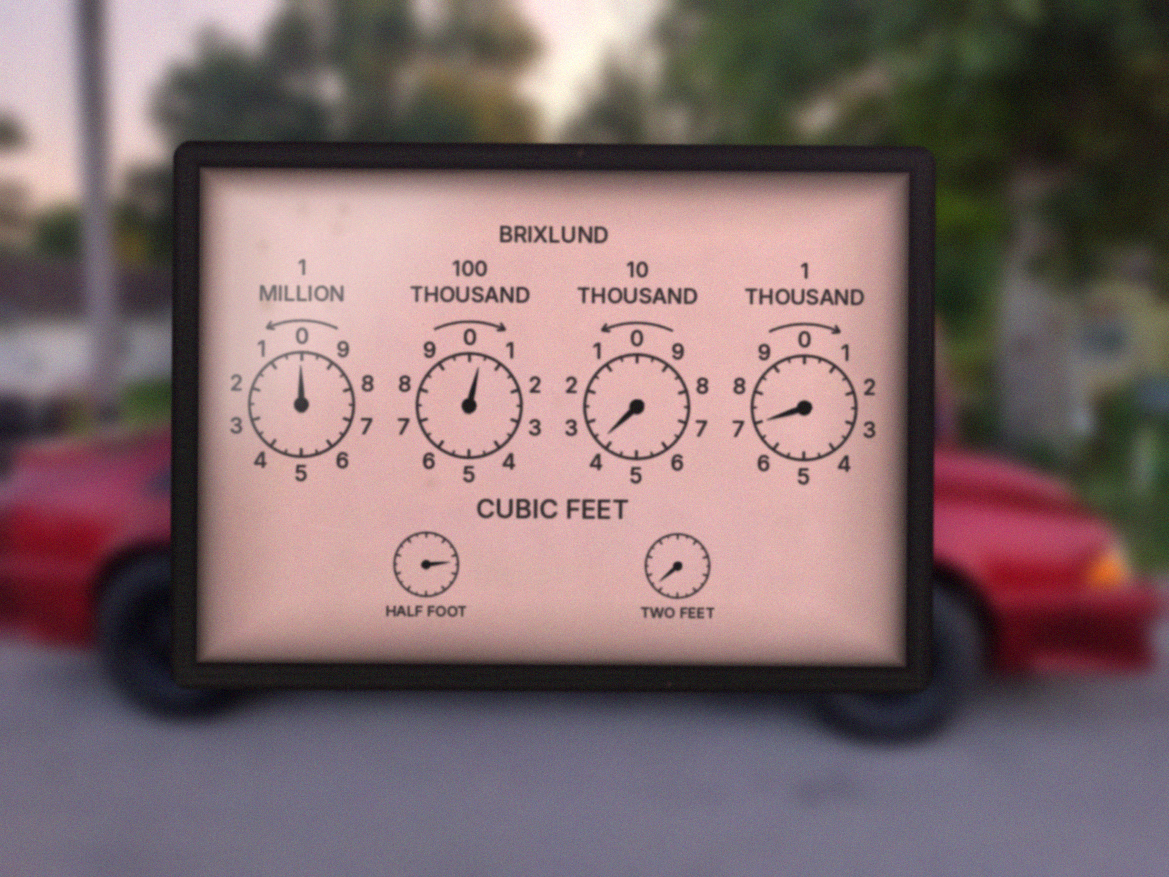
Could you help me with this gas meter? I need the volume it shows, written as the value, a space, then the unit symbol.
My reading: 3700 ft³
